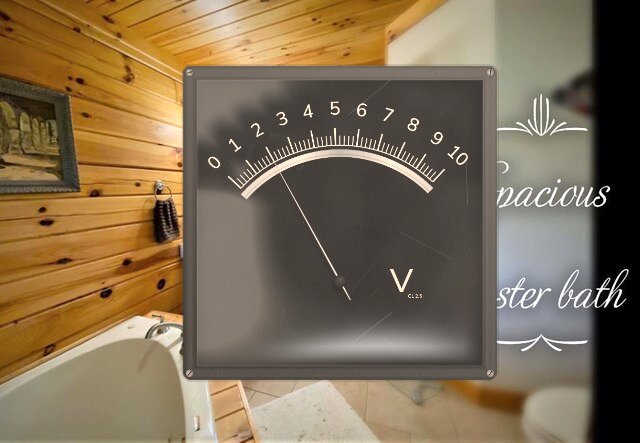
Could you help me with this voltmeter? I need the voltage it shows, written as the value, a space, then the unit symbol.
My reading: 2 V
